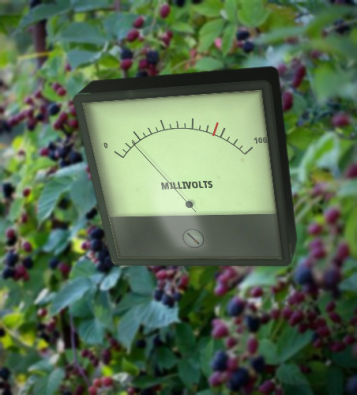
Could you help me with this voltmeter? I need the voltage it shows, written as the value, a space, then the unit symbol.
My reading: 15 mV
